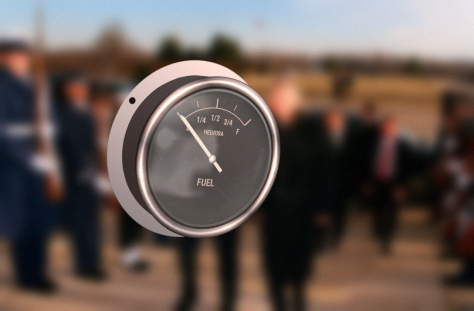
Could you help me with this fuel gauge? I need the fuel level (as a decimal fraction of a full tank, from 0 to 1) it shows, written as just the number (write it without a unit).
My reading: 0
